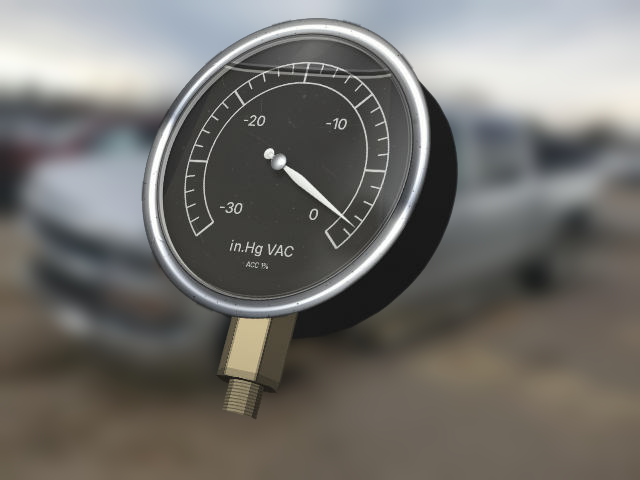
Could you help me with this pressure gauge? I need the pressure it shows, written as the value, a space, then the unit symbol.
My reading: -1.5 inHg
